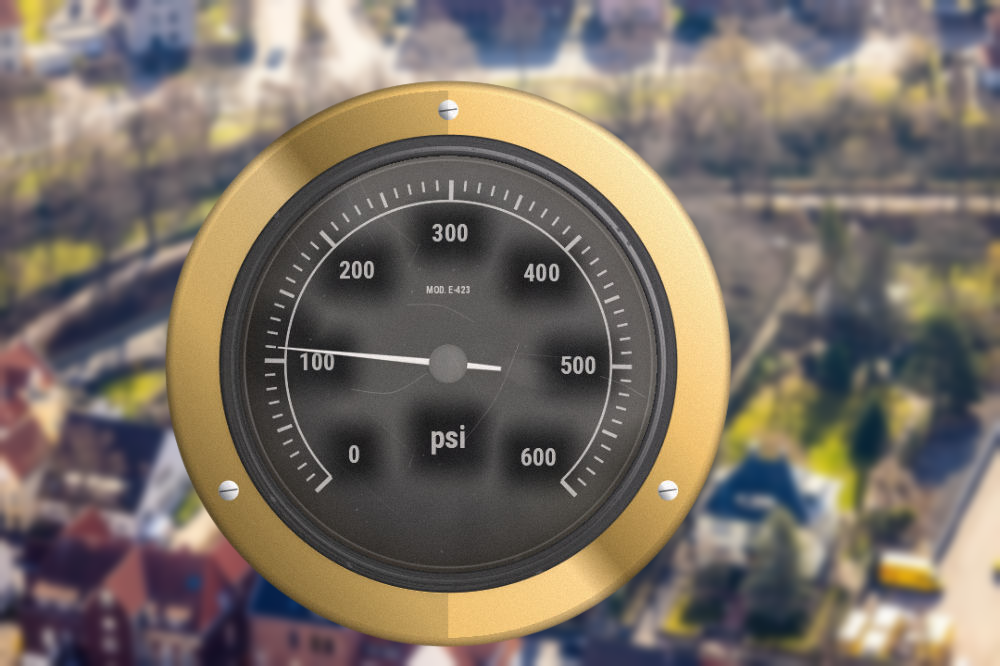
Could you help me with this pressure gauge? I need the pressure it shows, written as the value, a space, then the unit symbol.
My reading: 110 psi
